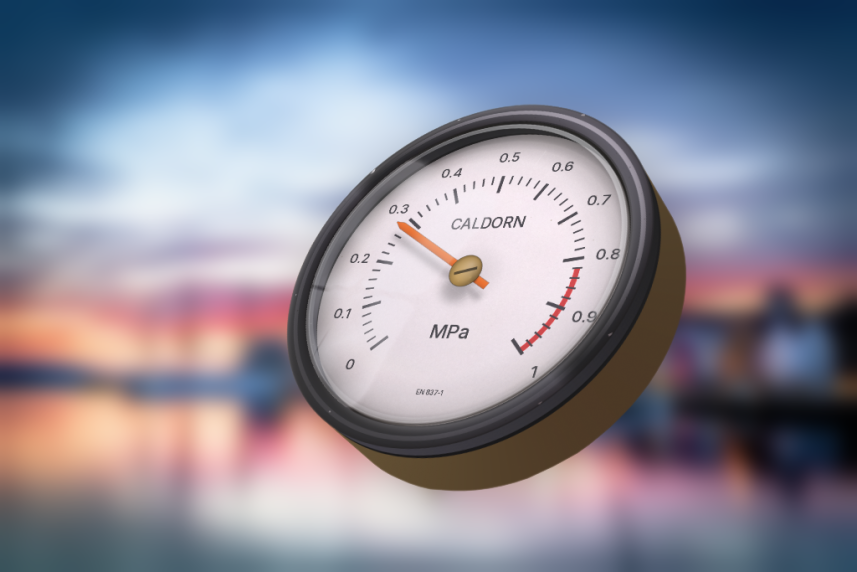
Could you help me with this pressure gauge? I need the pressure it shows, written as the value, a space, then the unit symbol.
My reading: 0.28 MPa
